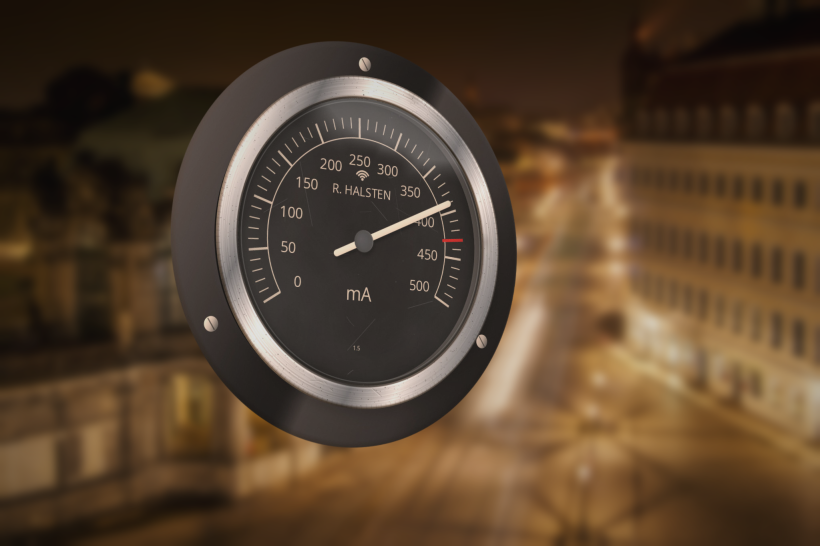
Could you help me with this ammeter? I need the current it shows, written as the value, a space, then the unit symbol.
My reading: 390 mA
